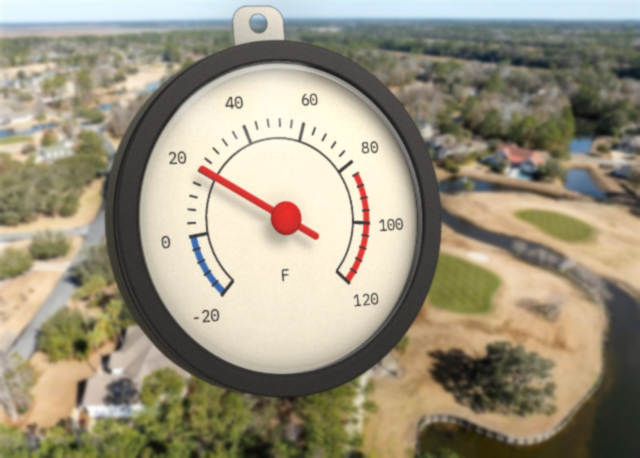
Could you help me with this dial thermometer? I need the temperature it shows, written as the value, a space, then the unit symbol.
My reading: 20 °F
